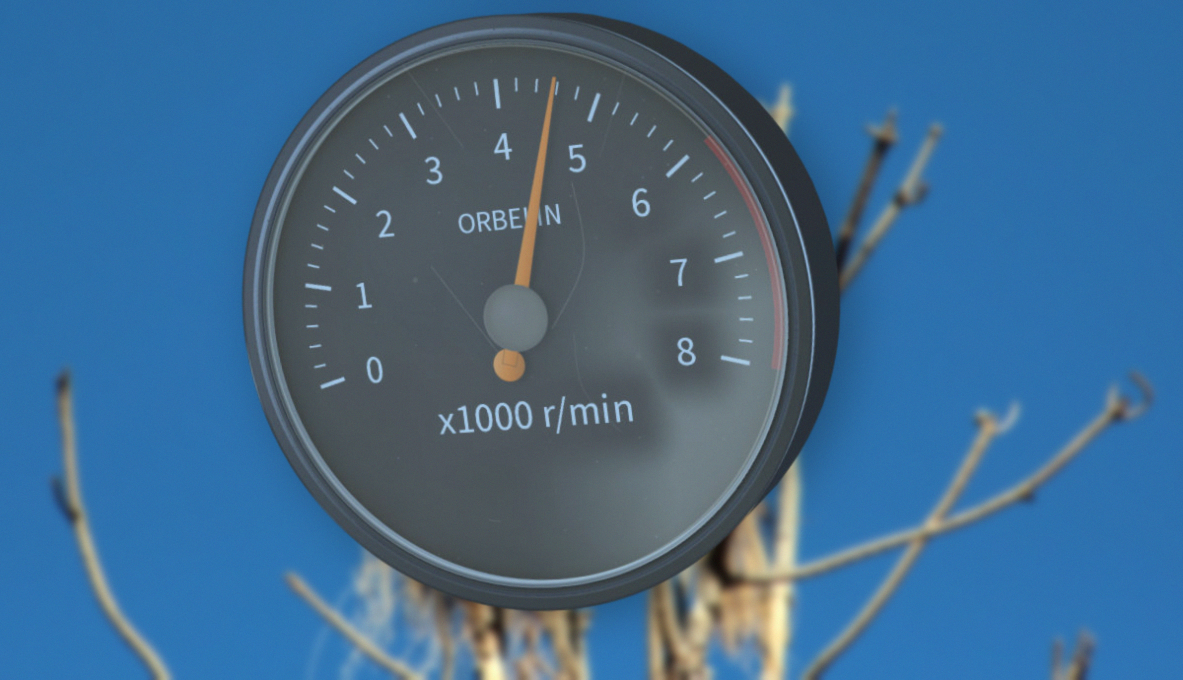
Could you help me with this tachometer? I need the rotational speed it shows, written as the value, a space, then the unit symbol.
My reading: 4600 rpm
